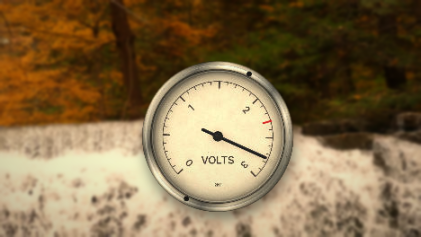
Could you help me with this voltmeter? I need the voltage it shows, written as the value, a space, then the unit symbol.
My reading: 2.75 V
